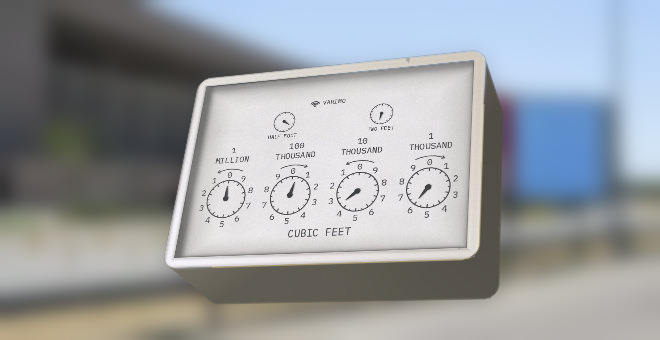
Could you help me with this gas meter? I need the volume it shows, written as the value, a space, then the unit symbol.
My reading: 3600 ft³
